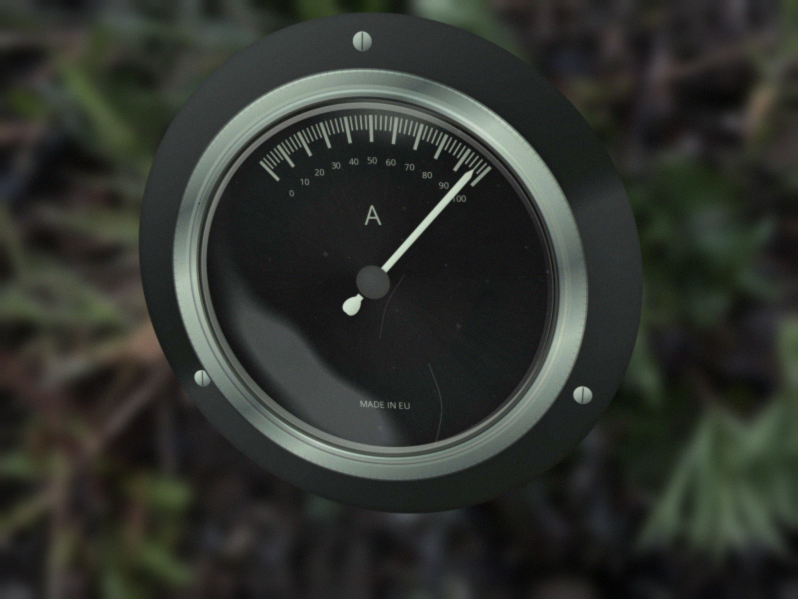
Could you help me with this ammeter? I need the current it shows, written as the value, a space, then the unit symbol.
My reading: 96 A
